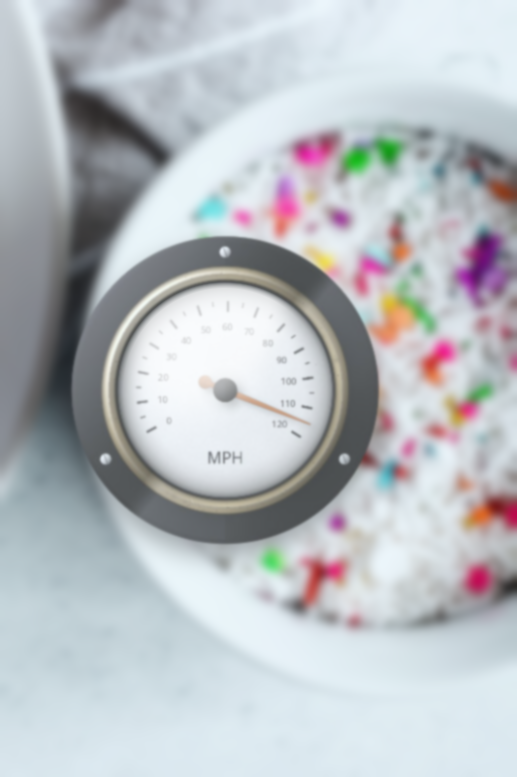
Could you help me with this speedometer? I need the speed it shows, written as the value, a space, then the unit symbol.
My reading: 115 mph
